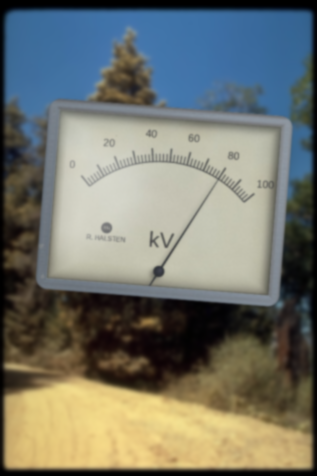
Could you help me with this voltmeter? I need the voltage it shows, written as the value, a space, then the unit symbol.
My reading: 80 kV
